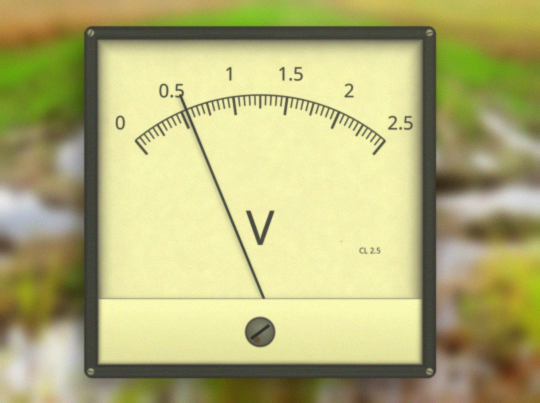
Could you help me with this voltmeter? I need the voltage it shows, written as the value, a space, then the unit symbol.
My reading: 0.55 V
